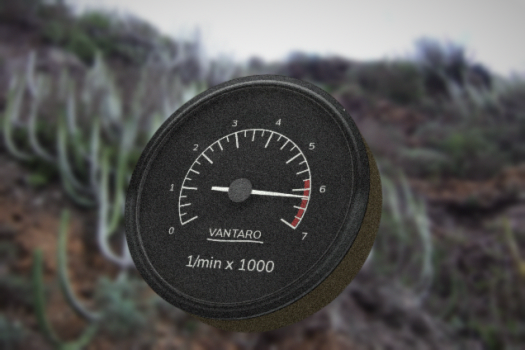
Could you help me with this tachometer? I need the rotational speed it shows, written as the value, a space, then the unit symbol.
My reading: 6250 rpm
